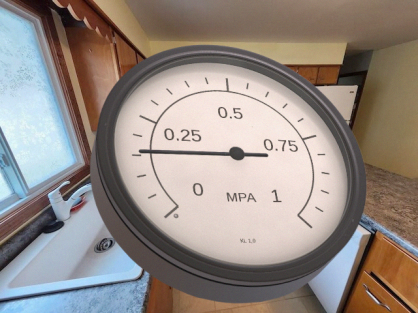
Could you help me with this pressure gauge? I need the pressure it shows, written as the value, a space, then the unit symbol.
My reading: 0.15 MPa
